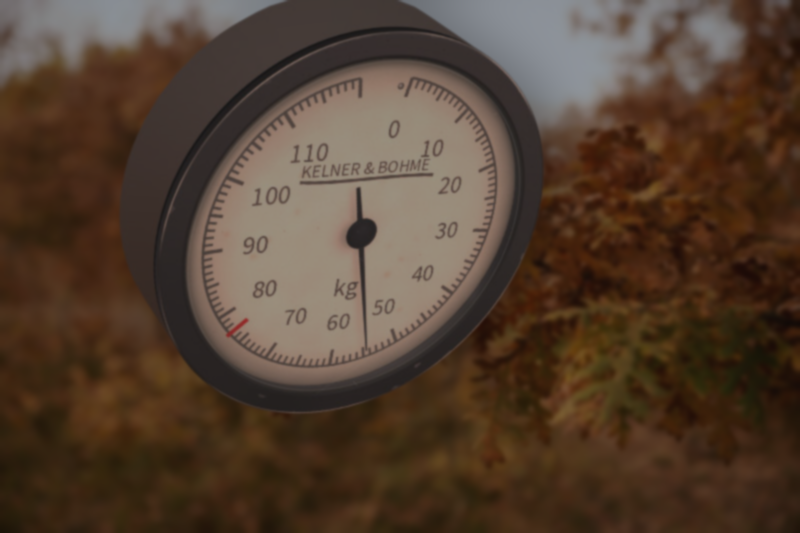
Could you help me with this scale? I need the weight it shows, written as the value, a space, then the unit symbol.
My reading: 55 kg
